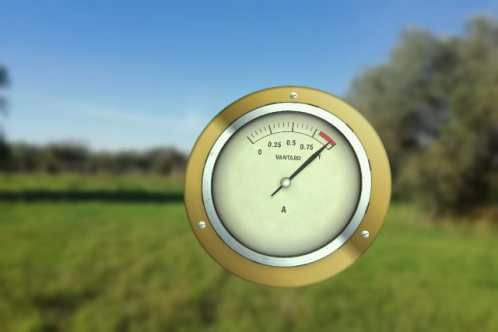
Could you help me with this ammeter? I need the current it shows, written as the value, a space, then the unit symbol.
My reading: 0.95 A
